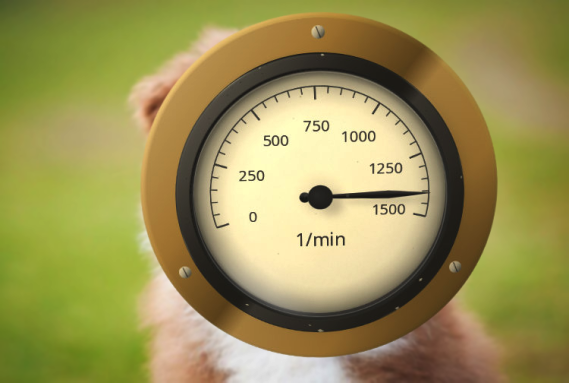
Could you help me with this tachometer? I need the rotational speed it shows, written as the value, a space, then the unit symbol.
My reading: 1400 rpm
